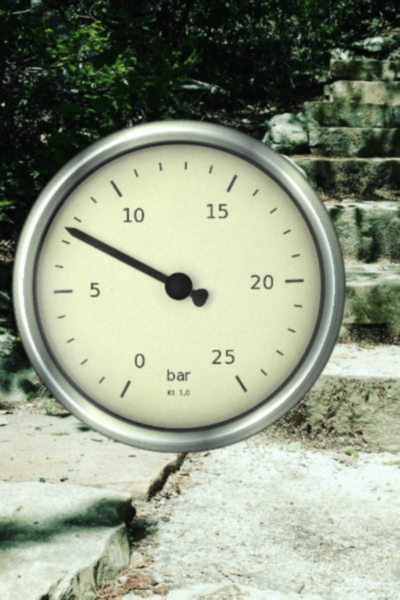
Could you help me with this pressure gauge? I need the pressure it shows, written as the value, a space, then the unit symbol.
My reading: 7.5 bar
